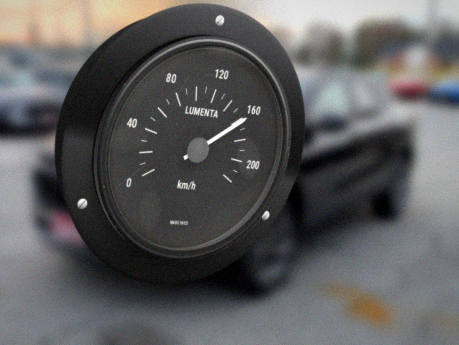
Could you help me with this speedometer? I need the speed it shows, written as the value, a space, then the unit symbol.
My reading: 160 km/h
